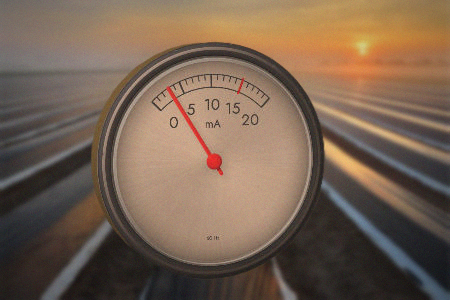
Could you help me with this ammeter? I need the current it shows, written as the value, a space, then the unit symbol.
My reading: 3 mA
